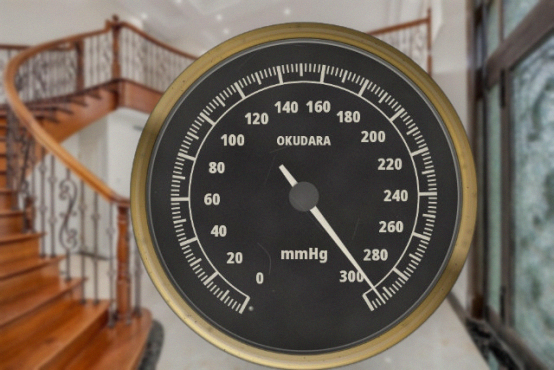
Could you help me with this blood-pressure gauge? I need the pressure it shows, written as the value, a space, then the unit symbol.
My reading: 294 mmHg
